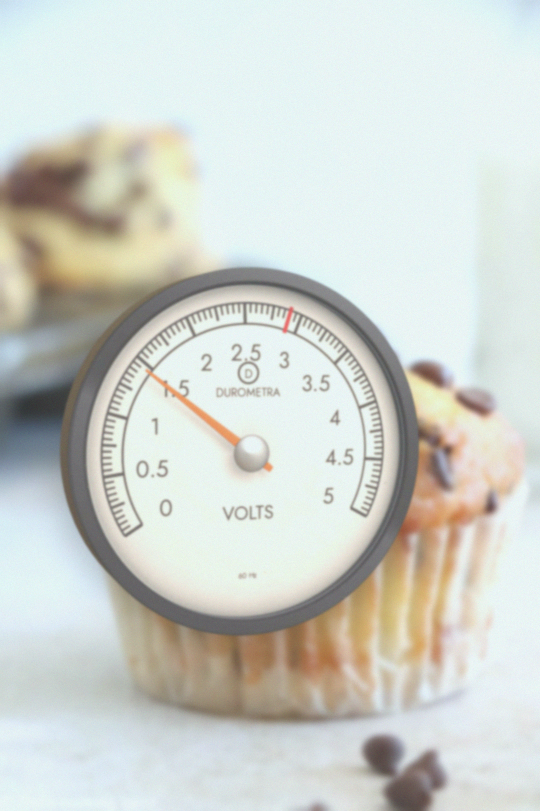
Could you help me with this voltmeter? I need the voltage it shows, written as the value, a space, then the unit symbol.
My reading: 1.45 V
